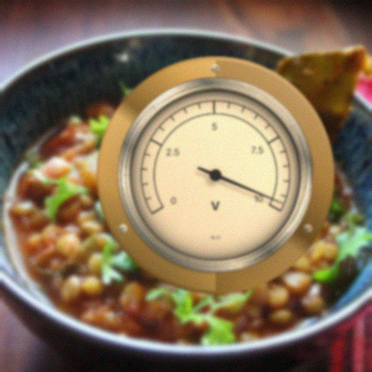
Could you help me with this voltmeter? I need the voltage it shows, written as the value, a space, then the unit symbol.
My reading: 9.75 V
